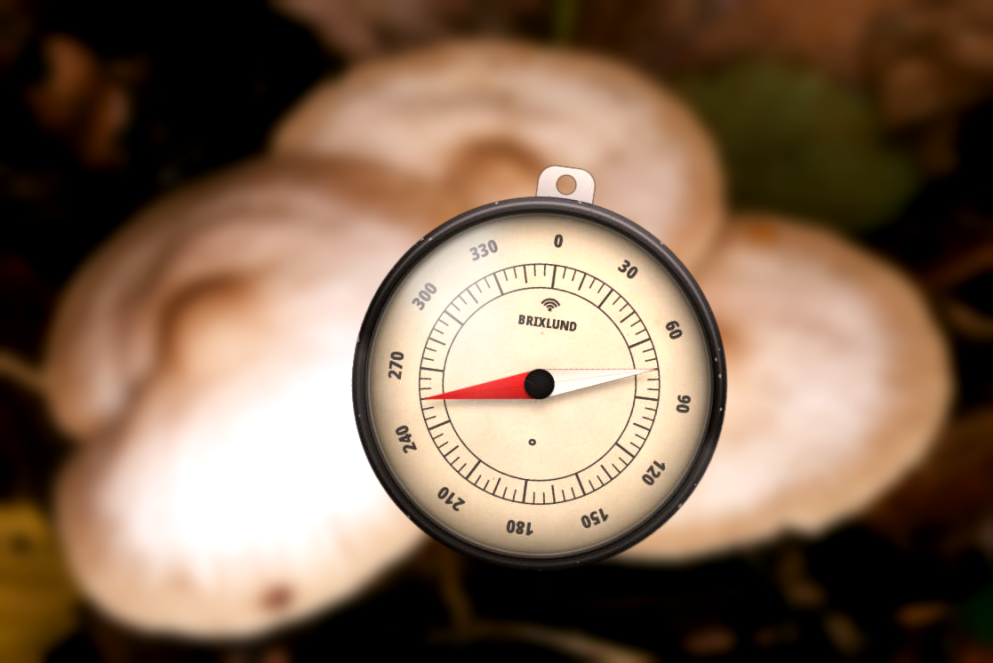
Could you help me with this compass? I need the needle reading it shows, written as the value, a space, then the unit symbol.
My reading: 255 °
